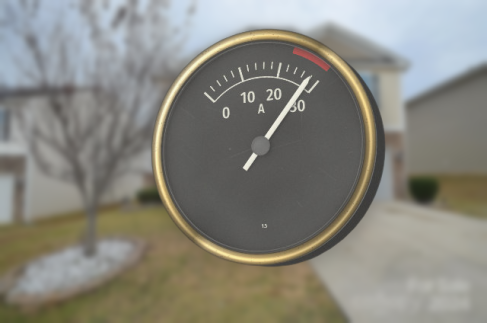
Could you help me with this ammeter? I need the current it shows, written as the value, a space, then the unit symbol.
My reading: 28 A
